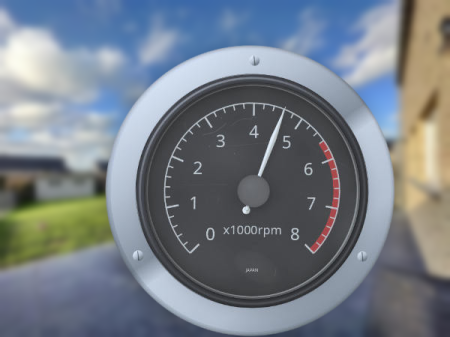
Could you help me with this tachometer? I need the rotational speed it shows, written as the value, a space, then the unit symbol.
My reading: 4600 rpm
